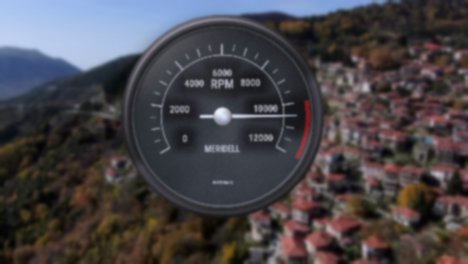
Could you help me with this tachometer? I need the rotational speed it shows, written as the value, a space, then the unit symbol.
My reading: 10500 rpm
